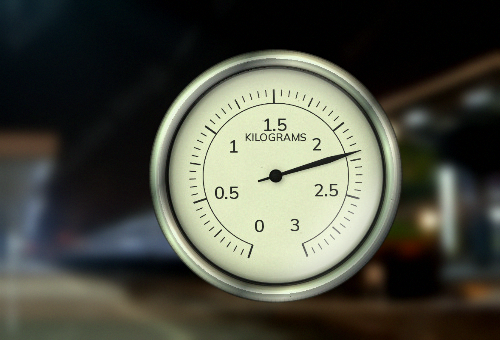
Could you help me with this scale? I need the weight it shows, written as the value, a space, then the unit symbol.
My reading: 2.2 kg
